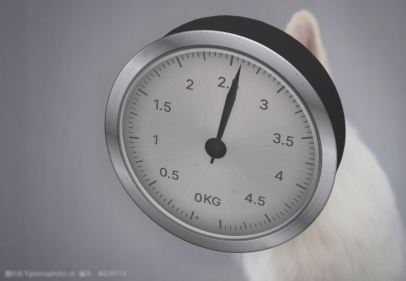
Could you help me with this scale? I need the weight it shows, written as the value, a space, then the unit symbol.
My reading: 2.6 kg
